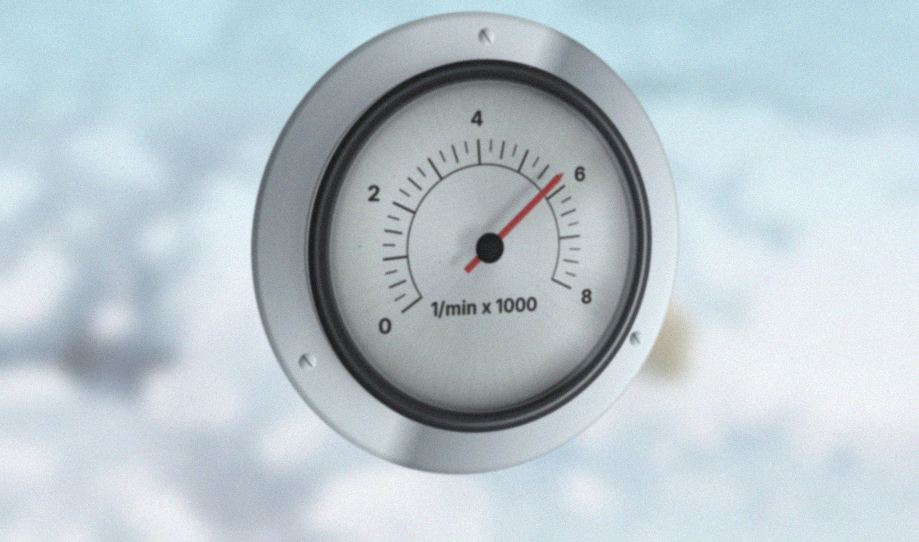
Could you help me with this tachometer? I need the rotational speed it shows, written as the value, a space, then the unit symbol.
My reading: 5750 rpm
